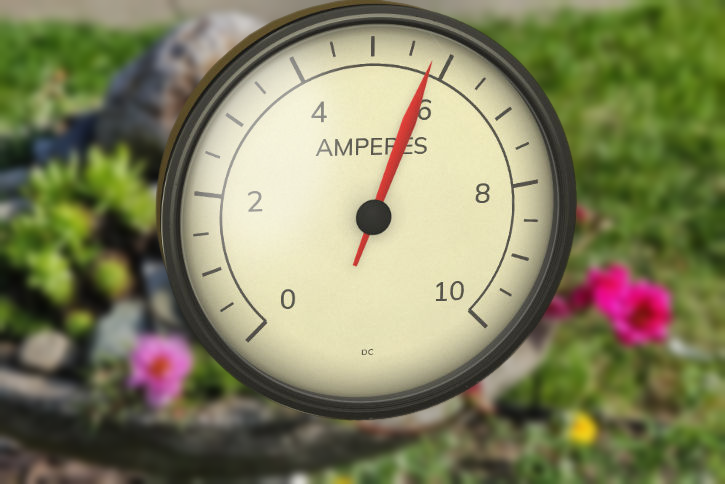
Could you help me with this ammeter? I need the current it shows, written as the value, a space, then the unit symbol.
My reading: 5.75 A
